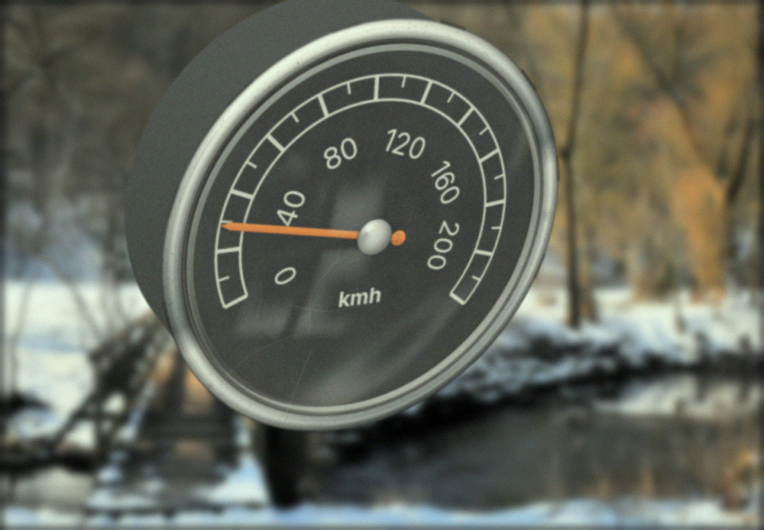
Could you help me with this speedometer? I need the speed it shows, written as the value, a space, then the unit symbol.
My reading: 30 km/h
